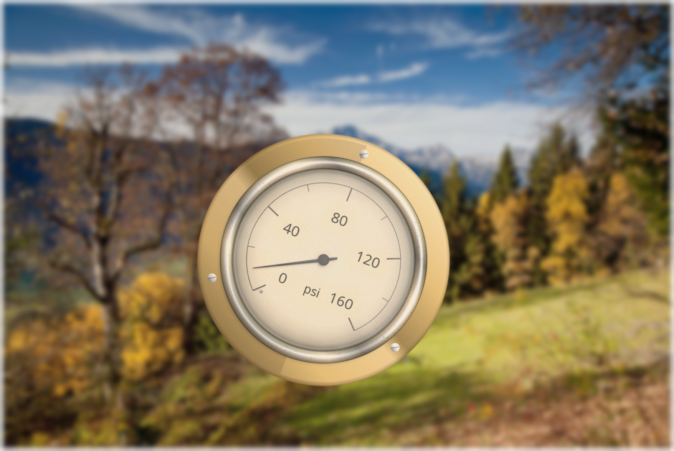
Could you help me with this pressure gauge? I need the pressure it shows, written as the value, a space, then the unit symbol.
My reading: 10 psi
